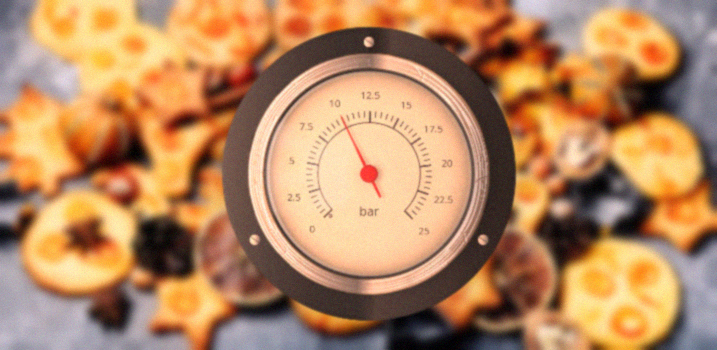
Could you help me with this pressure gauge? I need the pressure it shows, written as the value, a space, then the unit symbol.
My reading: 10 bar
